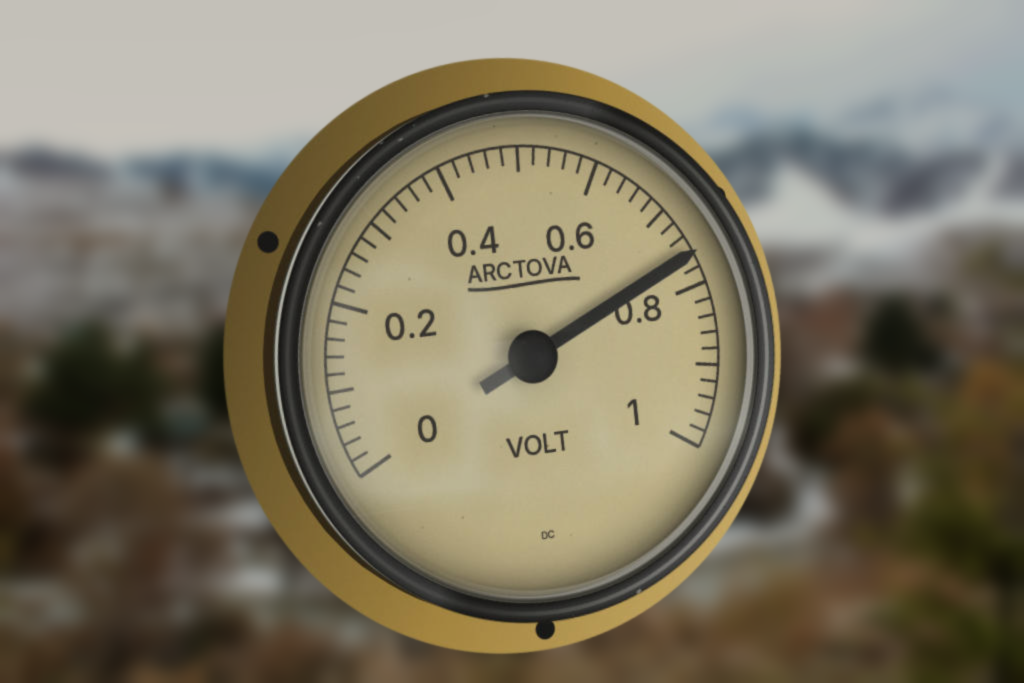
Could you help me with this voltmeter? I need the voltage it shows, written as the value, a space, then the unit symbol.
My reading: 0.76 V
